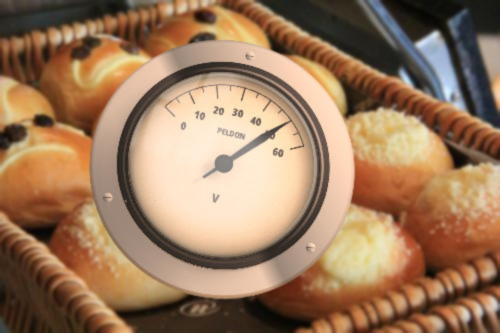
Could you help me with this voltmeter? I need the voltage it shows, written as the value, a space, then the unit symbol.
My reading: 50 V
